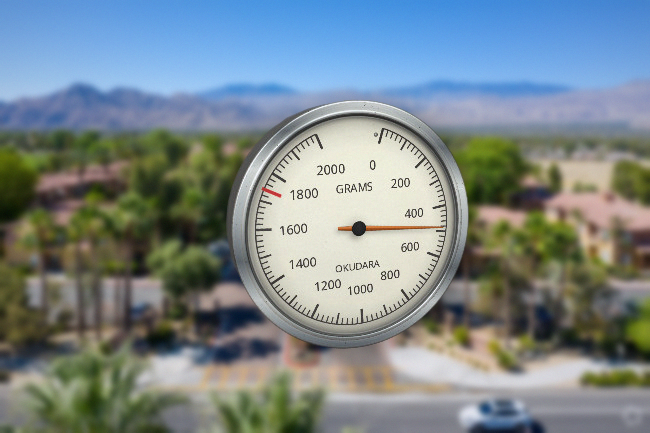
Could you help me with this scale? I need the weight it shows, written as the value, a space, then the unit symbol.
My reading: 480 g
